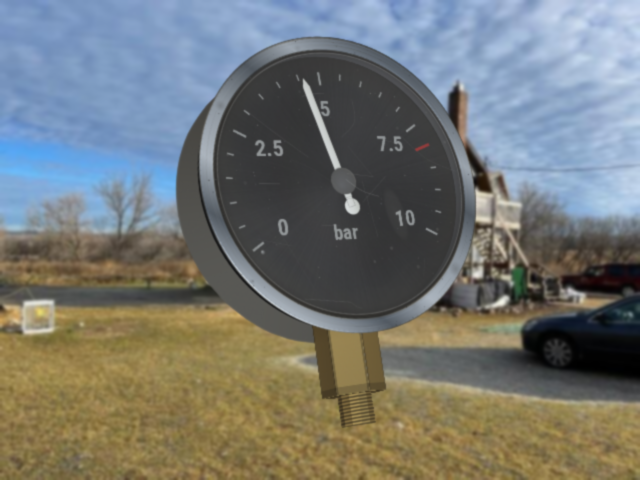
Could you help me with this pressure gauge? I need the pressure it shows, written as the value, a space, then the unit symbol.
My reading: 4.5 bar
